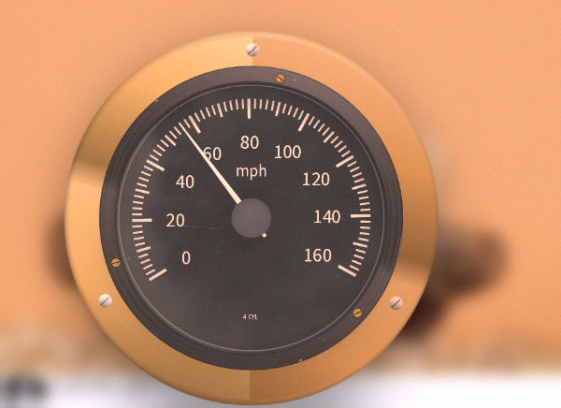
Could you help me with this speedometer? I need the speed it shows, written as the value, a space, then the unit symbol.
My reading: 56 mph
